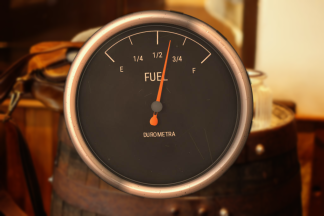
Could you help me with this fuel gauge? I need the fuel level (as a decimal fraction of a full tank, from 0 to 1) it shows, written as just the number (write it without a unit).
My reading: 0.625
